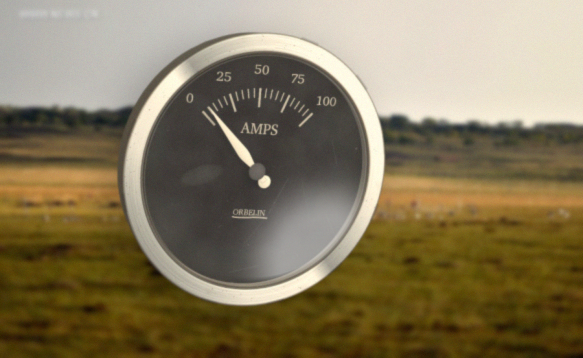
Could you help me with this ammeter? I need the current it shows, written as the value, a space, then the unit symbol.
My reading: 5 A
